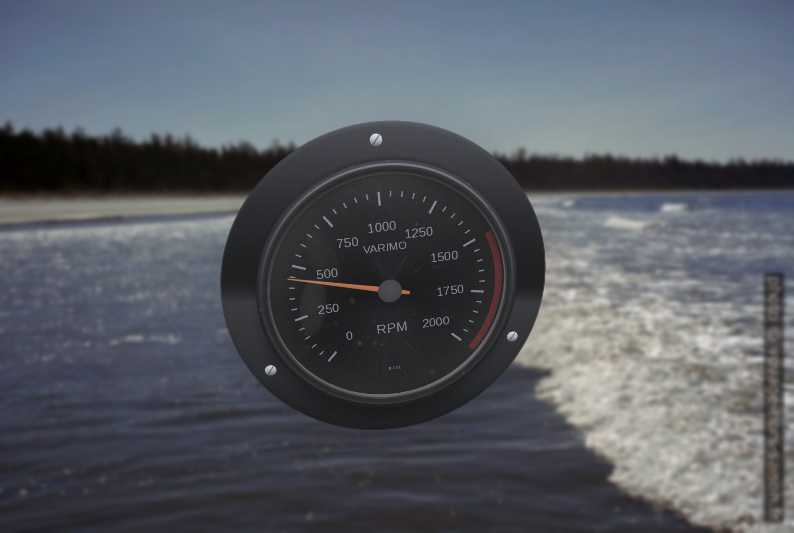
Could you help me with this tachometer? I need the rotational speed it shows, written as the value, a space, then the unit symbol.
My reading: 450 rpm
